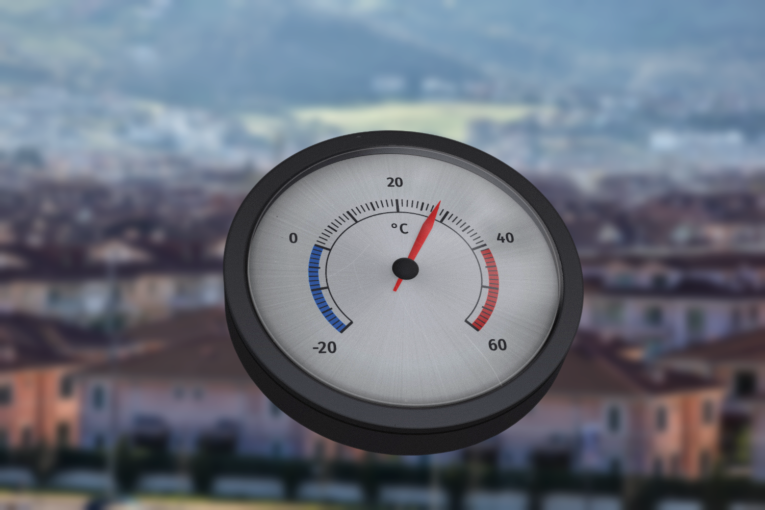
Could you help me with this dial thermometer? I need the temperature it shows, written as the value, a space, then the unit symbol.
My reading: 28 °C
